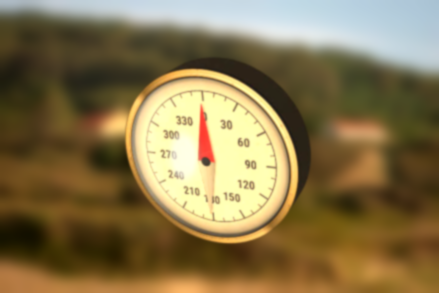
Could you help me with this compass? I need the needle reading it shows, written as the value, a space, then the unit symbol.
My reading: 0 °
